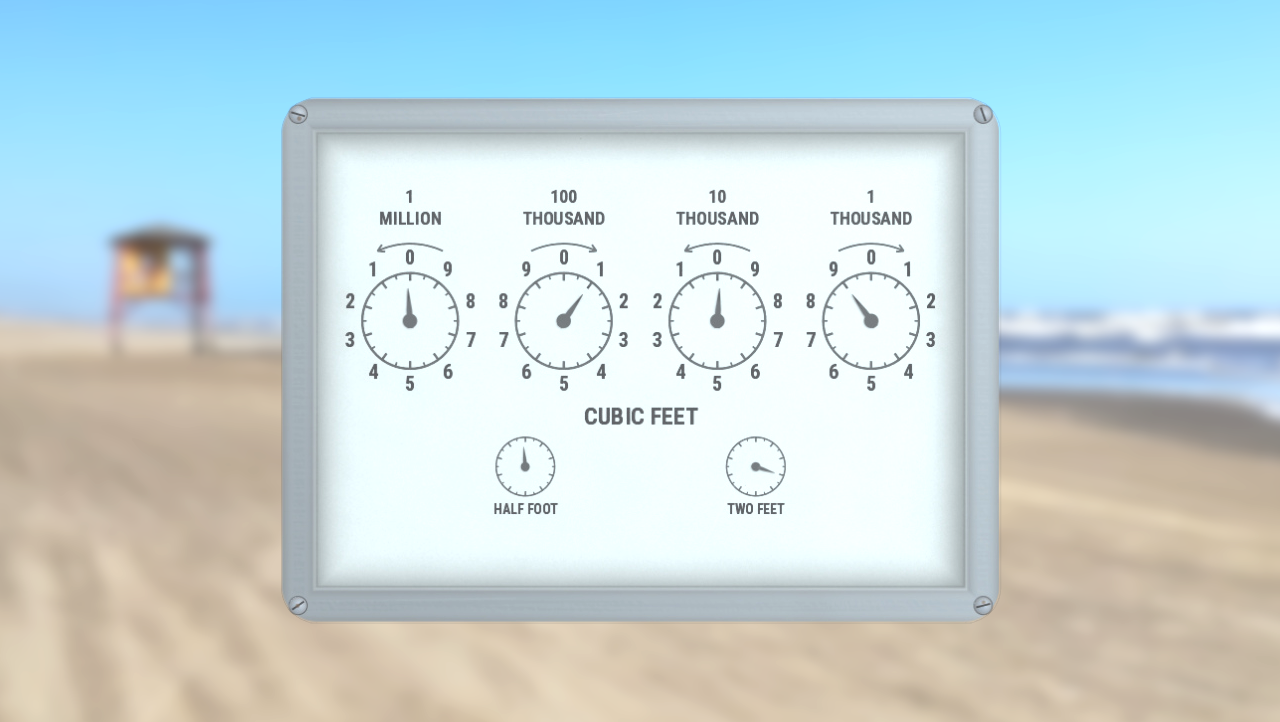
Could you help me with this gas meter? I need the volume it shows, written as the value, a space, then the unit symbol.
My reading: 9900 ft³
